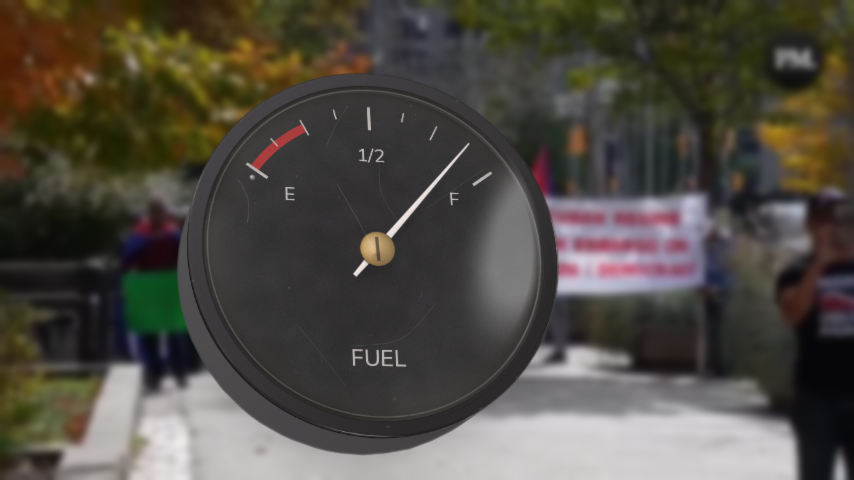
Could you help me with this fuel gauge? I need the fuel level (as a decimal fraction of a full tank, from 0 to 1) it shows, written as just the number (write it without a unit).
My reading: 0.875
